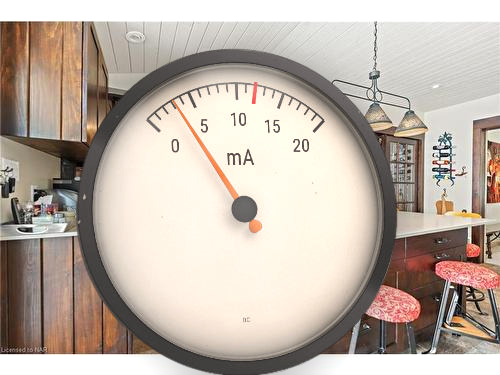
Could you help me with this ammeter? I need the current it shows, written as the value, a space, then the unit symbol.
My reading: 3 mA
